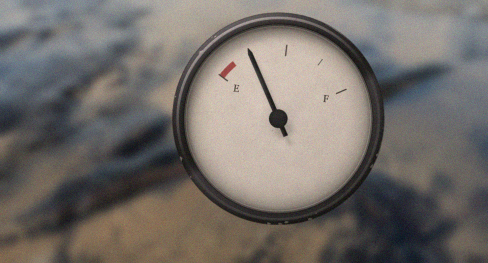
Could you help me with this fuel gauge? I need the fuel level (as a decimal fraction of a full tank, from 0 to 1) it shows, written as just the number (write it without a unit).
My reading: 0.25
